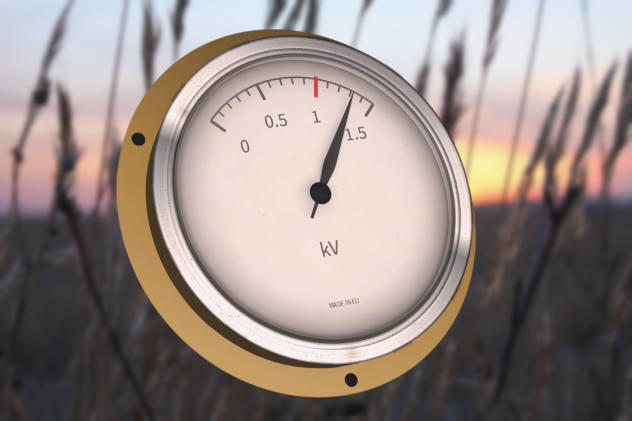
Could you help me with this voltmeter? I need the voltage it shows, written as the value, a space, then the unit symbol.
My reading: 1.3 kV
